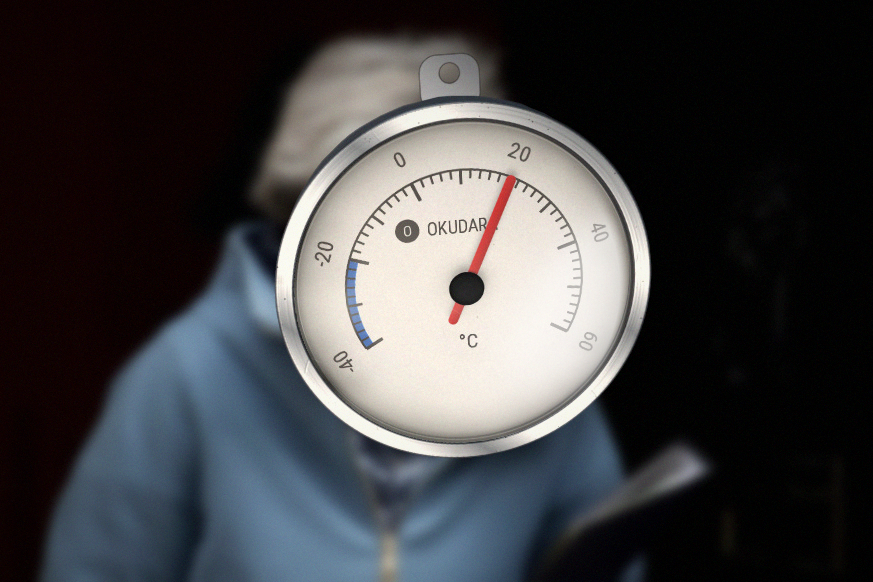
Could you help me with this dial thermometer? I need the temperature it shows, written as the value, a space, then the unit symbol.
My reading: 20 °C
